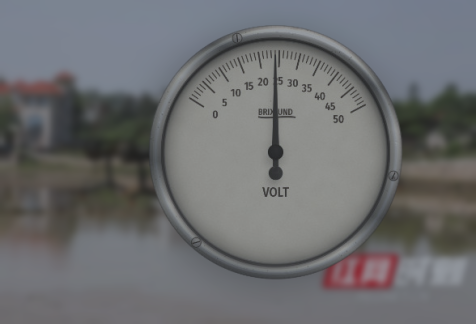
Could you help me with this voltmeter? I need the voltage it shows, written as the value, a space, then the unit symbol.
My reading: 24 V
